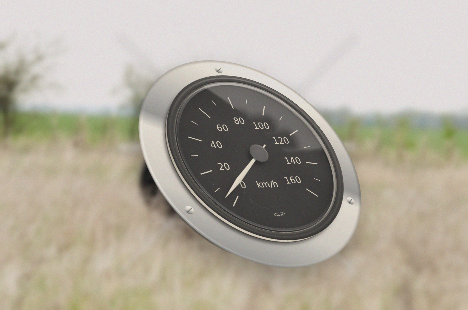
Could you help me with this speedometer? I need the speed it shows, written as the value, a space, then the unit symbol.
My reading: 5 km/h
